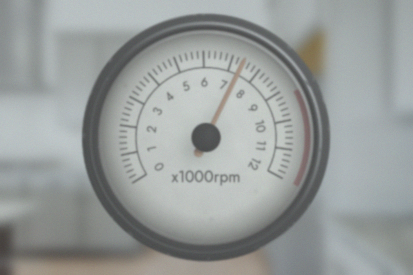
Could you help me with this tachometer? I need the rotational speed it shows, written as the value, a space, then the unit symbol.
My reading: 7400 rpm
